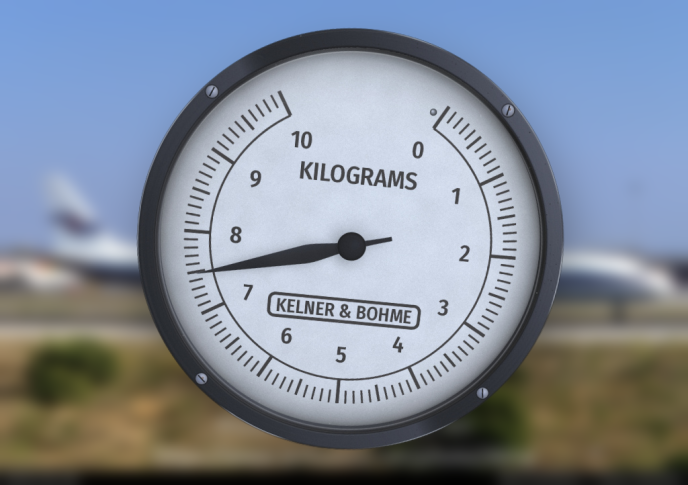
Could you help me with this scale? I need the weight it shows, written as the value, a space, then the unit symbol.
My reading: 7.5 kg
